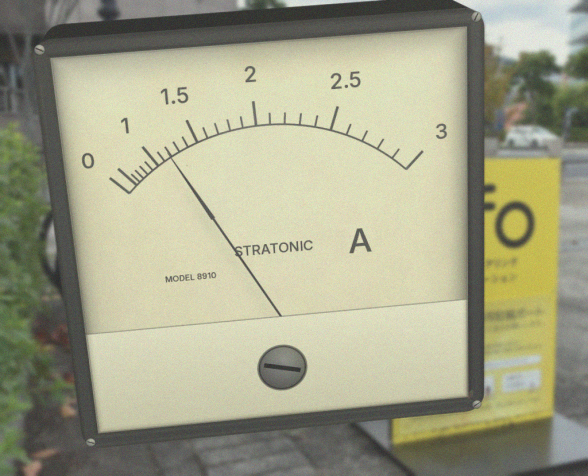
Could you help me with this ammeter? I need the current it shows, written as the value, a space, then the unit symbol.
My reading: 1.2 A
